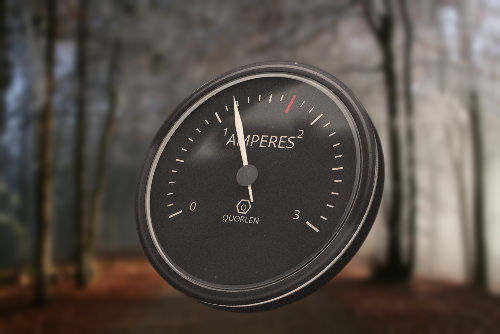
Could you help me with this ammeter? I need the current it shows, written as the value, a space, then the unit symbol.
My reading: 1.2 A
